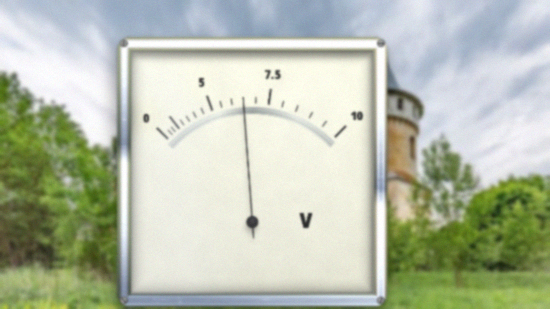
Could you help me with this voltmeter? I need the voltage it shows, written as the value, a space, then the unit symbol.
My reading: 6.5 V
